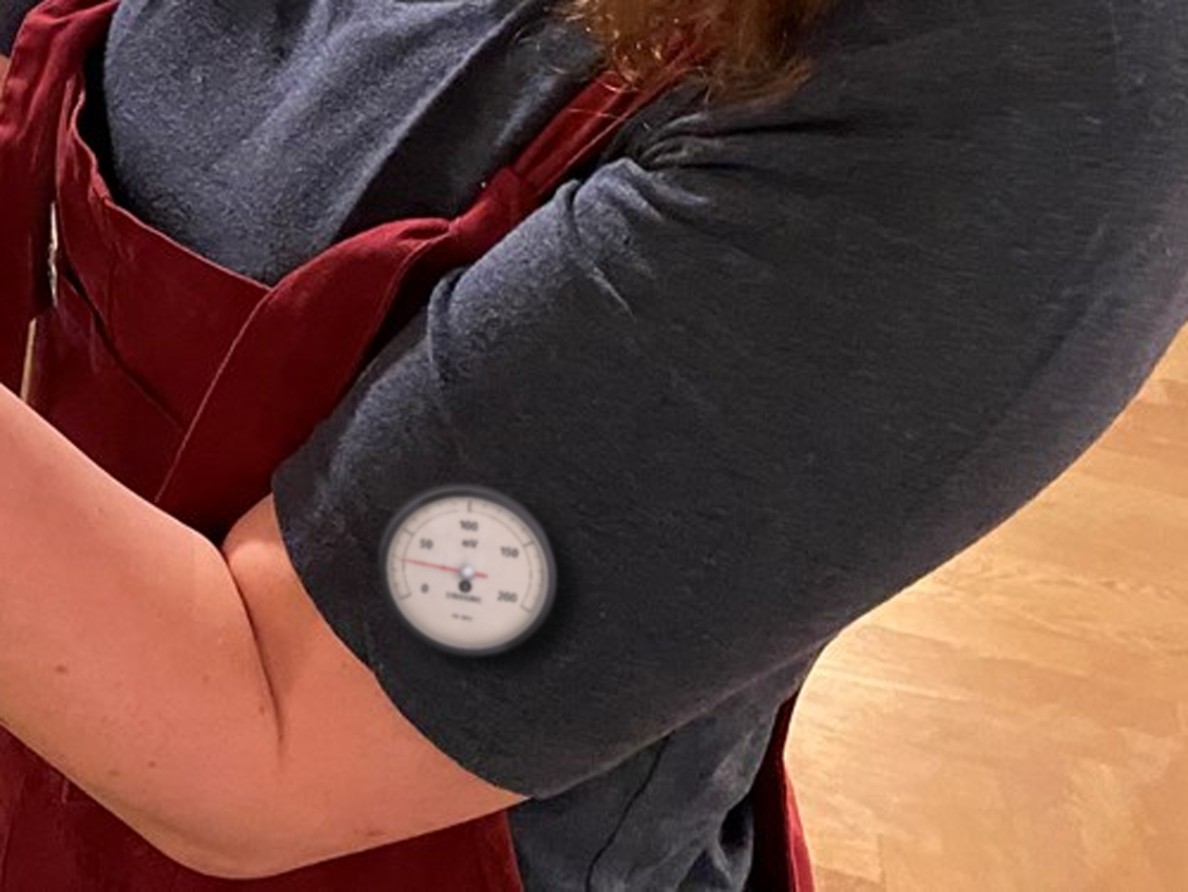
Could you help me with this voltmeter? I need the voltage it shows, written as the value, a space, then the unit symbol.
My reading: 30 mV
